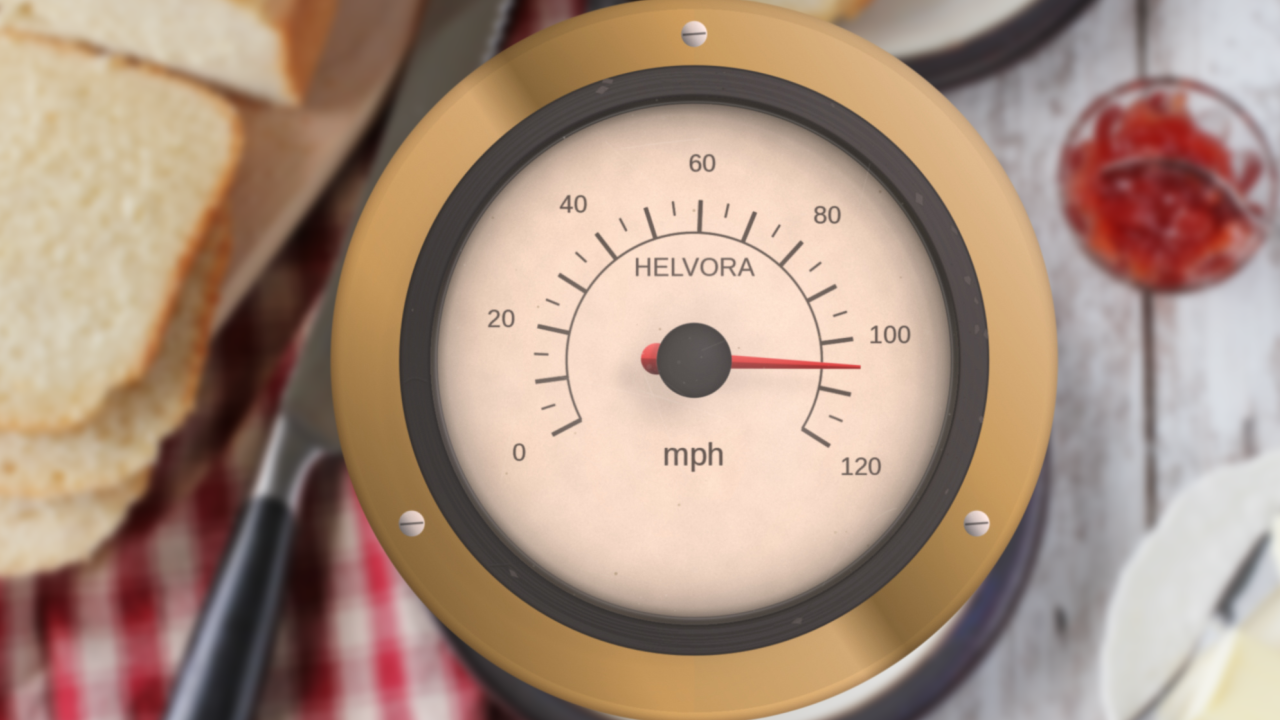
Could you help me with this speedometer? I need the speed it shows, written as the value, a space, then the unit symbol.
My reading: 105 mph
